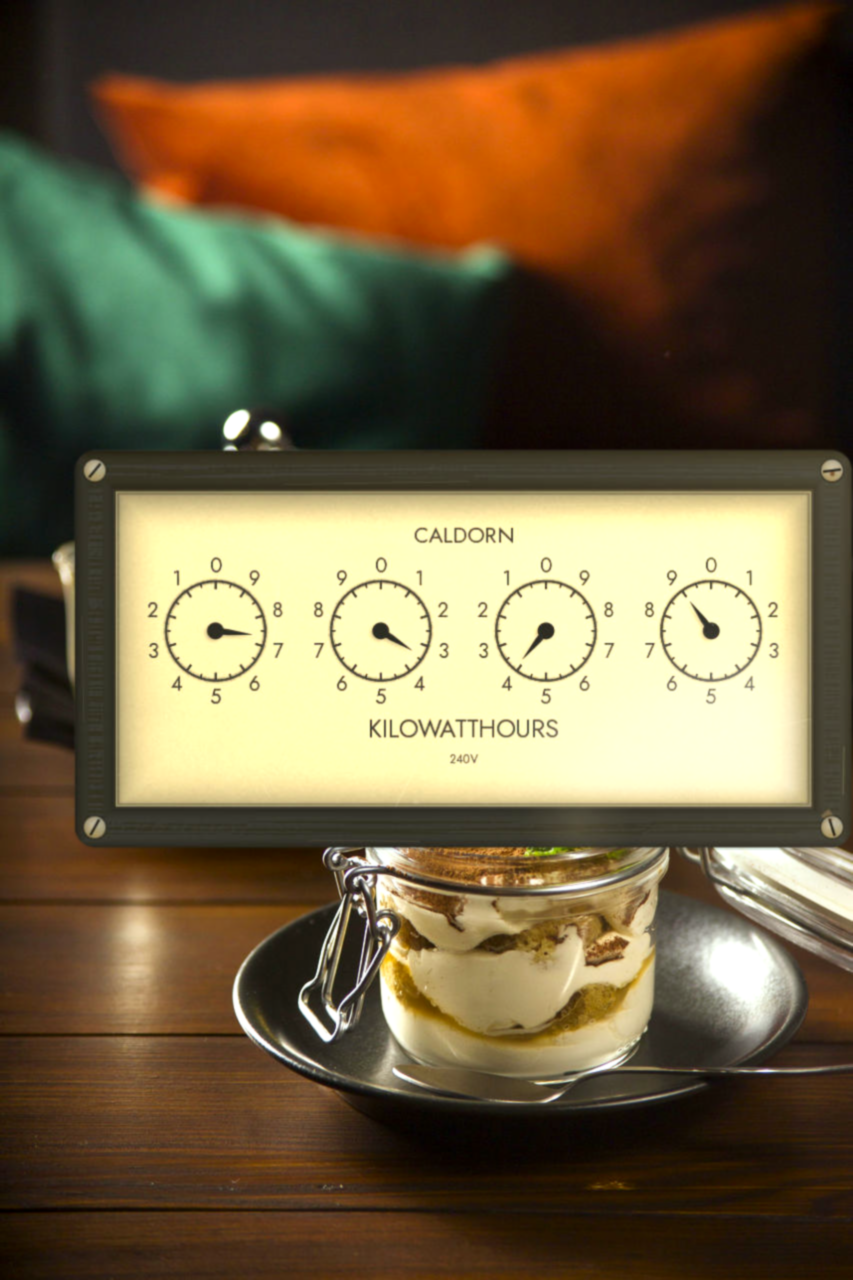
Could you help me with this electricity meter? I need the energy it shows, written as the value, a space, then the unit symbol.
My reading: 7339 kWh
